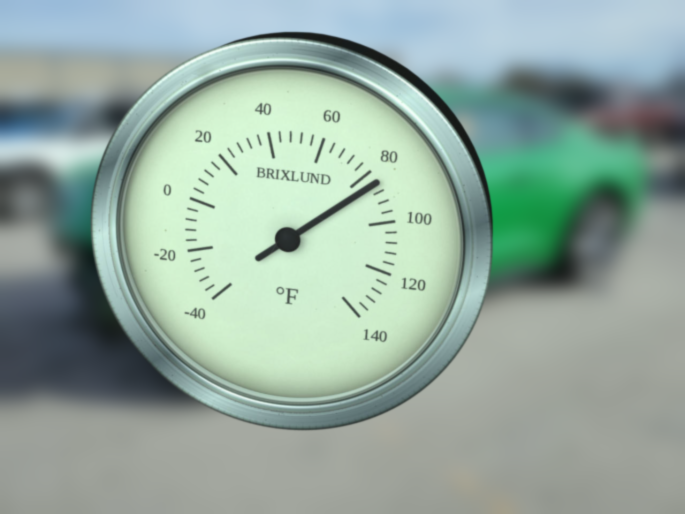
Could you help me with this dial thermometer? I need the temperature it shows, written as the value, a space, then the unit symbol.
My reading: 84 °F
